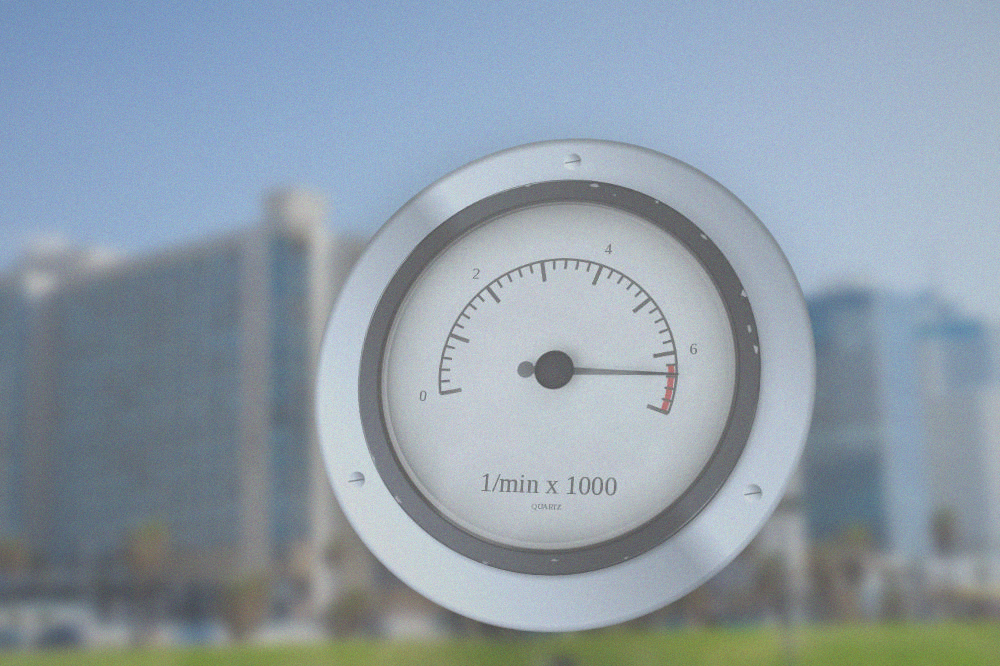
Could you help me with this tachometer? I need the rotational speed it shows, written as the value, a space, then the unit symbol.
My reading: 6400 rpm
